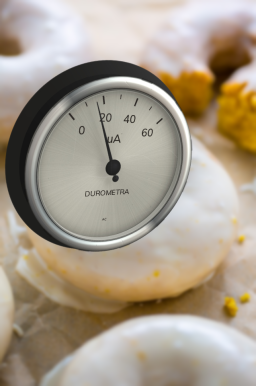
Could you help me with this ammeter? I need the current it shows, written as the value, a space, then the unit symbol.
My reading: 15 µA
